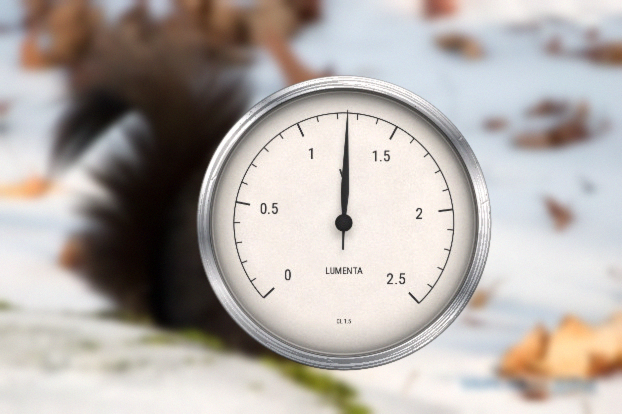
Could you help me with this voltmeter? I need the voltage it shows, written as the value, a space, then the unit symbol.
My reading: 1.25 V
